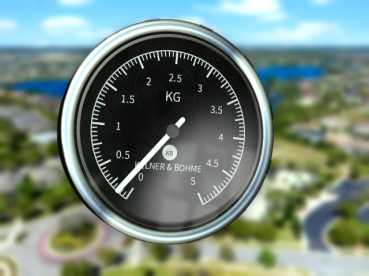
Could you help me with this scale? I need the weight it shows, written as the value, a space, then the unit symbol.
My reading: 0.15 kg
